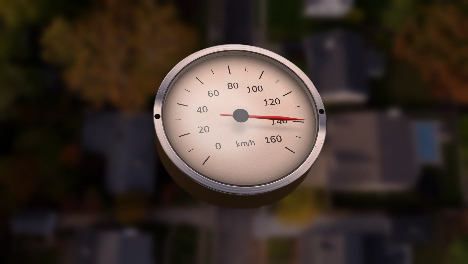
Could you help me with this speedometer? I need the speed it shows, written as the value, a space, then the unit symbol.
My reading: 140 km/h
